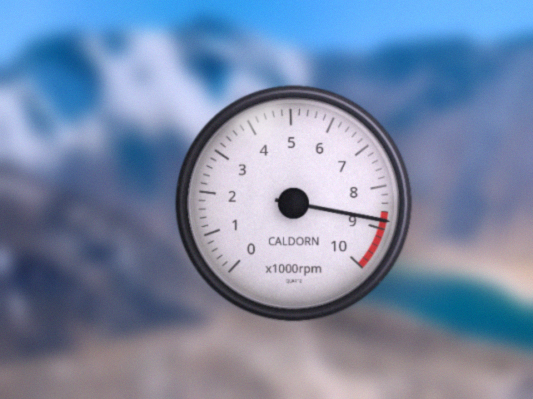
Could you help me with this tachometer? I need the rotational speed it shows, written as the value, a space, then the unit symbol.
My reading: 8800 rpm
